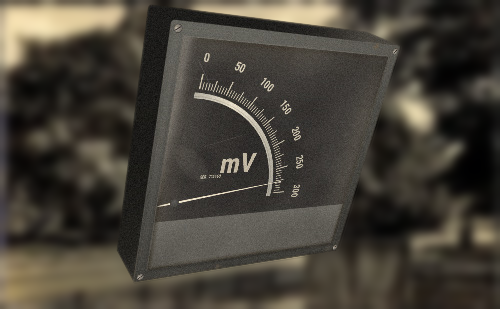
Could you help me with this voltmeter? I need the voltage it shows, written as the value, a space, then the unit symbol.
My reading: 275 mV
